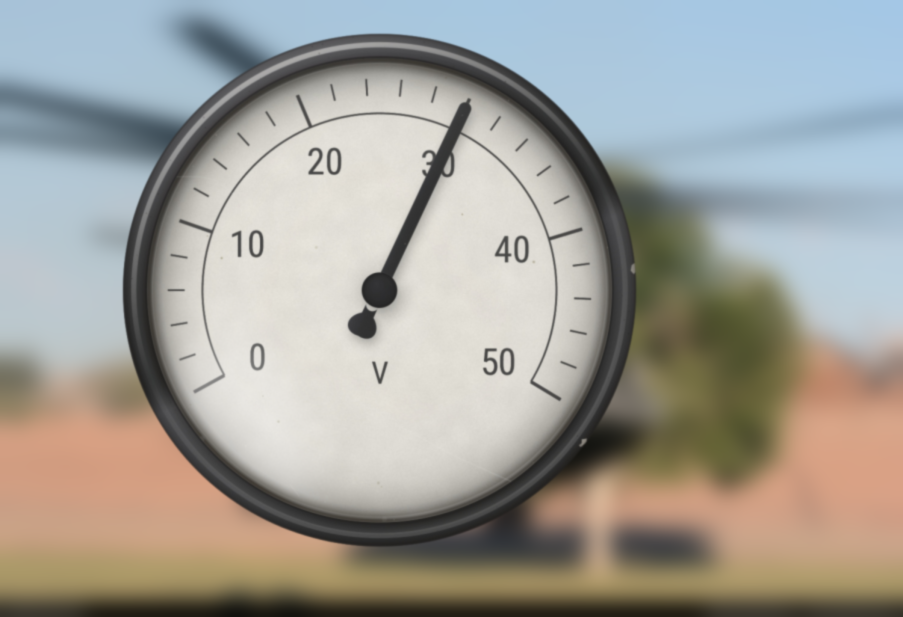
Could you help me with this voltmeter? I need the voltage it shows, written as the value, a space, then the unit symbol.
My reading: 30 V
